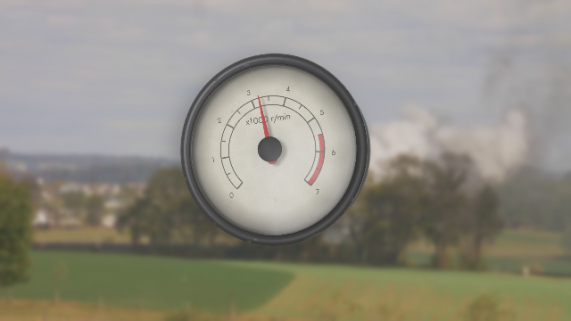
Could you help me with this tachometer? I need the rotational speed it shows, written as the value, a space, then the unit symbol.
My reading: 3250 rpm
